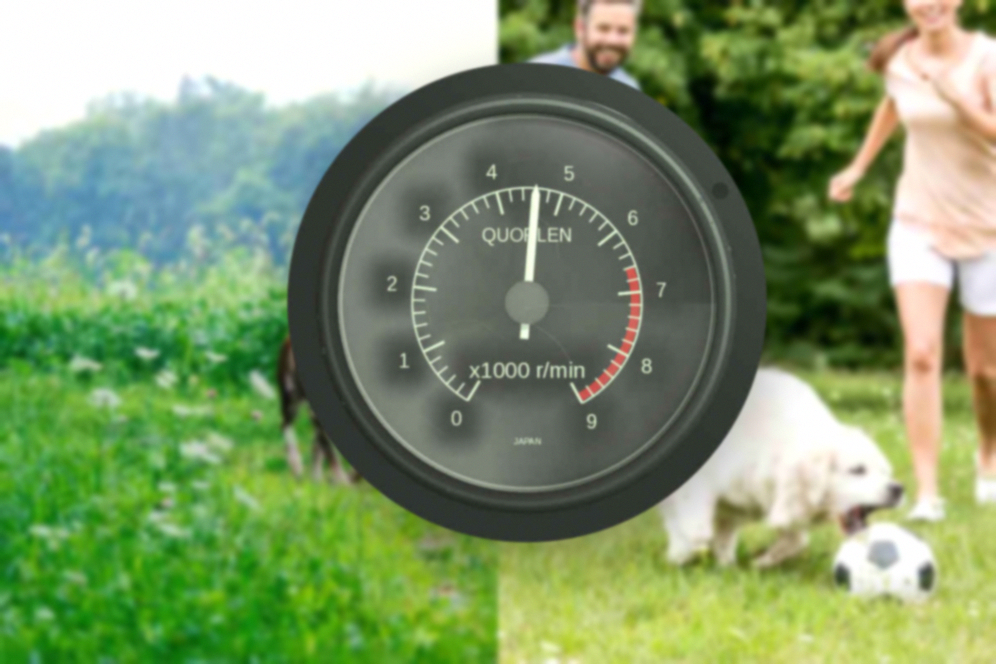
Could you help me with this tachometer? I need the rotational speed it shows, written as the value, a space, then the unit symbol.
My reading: 4600 rpm
